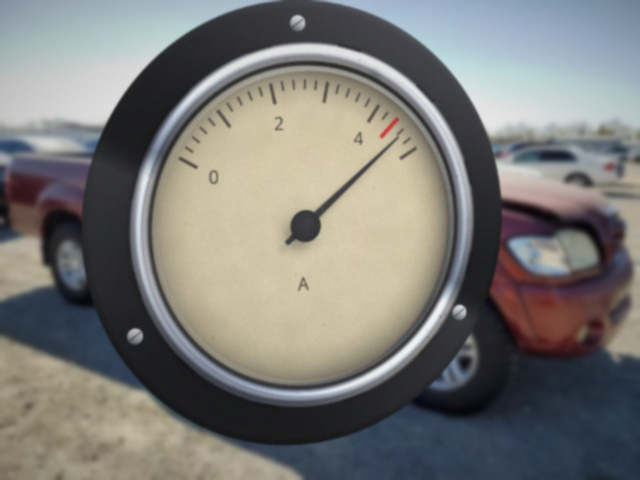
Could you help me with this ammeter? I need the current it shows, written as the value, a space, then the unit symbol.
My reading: 4.6 A
